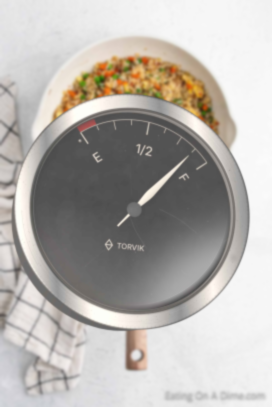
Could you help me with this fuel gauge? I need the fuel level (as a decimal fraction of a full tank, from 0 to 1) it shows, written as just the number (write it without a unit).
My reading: 0.875
